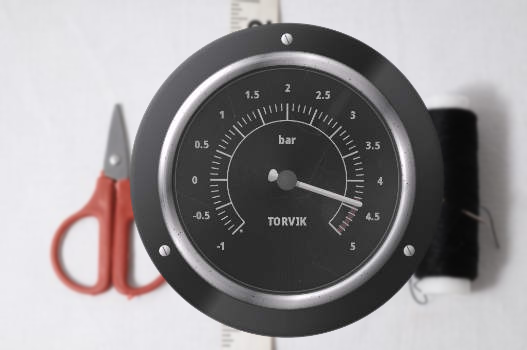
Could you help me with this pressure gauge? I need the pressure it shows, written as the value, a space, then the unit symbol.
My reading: 4.4 bar
